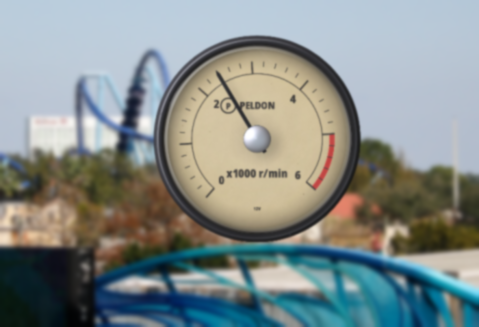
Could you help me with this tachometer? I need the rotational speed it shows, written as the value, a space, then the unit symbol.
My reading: 2400 rpm
